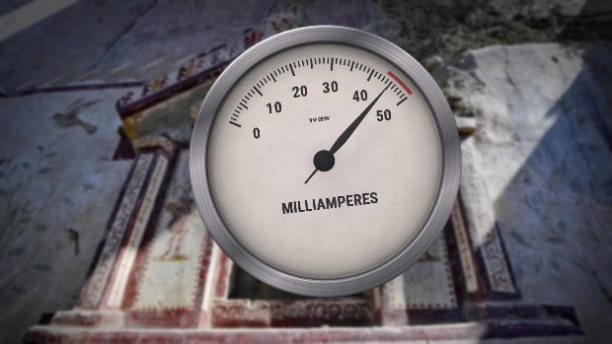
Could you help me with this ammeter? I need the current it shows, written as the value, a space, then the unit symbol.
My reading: 45 mA
